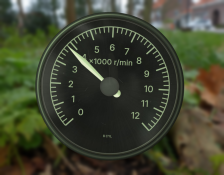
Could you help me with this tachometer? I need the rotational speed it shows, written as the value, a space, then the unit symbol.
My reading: 3800 rpm
